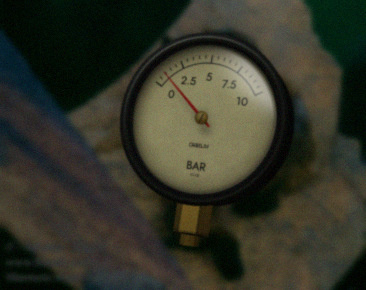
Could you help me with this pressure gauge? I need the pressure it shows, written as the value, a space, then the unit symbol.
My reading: 1 bar
